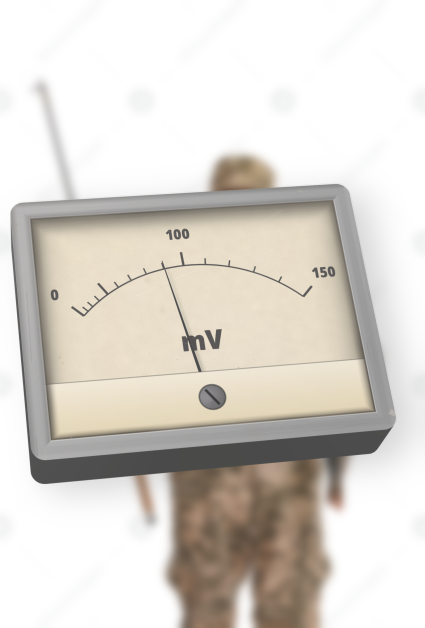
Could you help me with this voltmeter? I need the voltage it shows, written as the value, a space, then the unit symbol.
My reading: 90 mV
